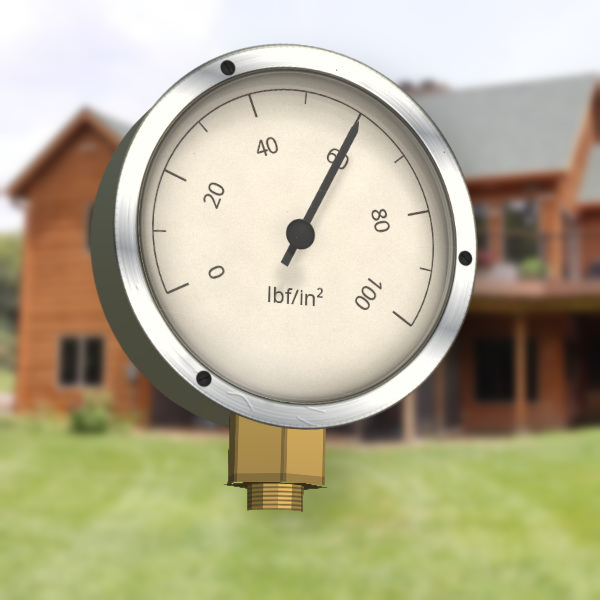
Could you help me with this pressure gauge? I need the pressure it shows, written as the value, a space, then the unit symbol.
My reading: 60 psi
